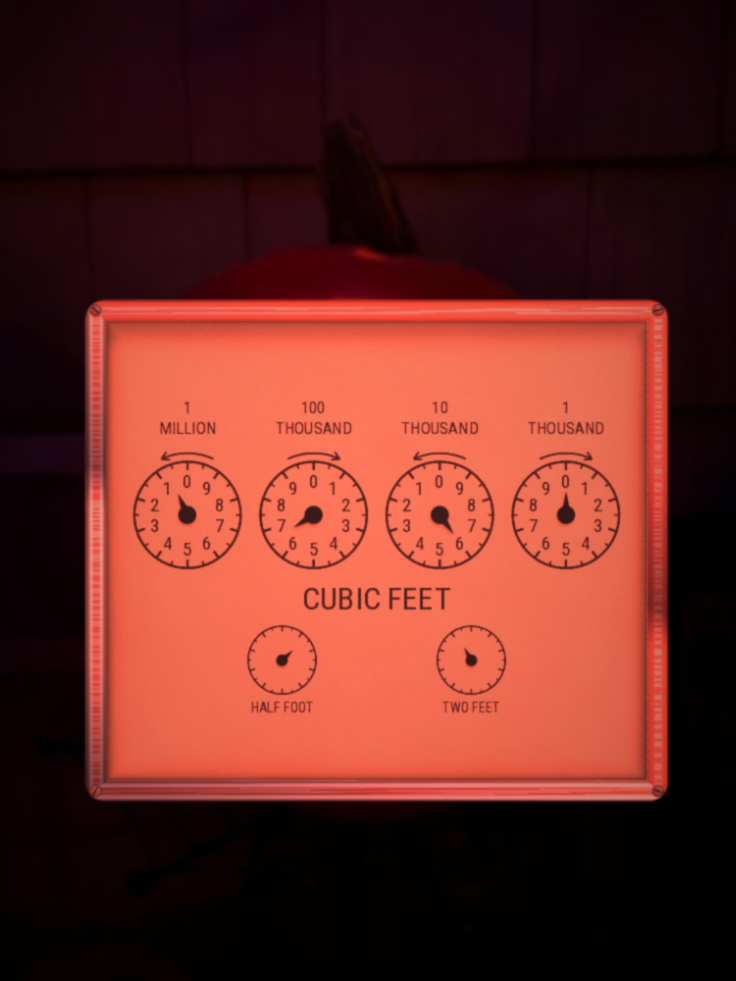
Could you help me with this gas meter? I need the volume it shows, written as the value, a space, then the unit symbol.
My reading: 66000 ft³
